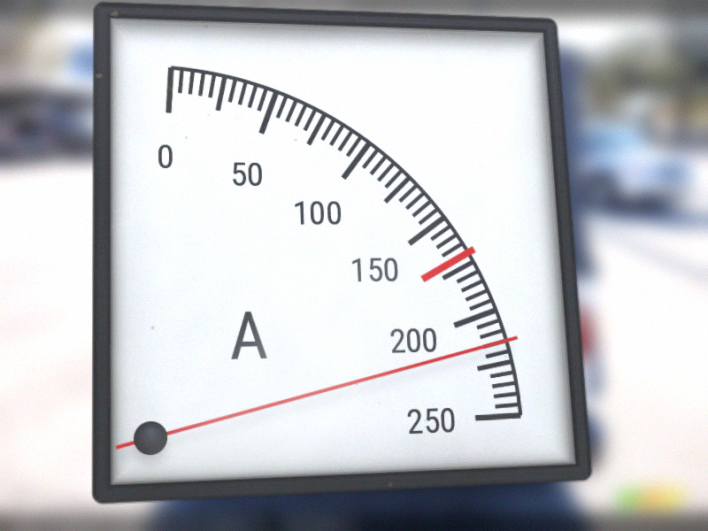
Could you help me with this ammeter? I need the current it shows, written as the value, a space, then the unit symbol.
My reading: 215 A
